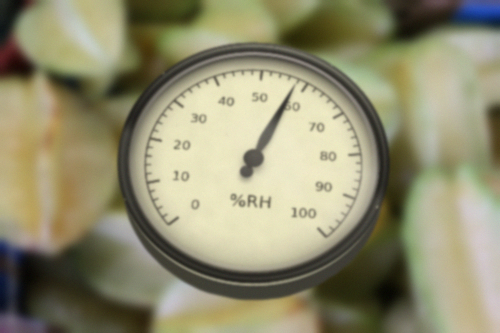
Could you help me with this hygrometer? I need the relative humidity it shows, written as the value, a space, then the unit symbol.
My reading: 58 %
